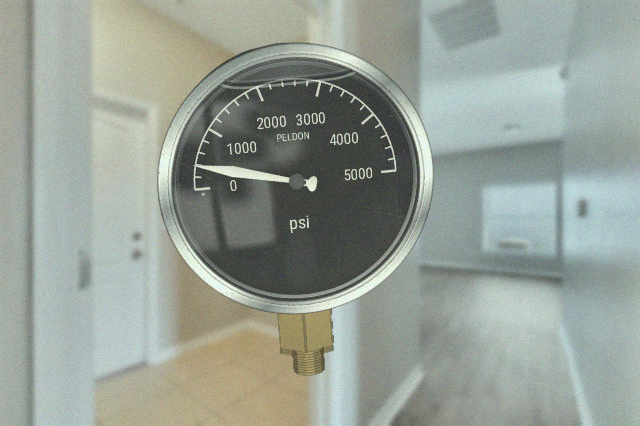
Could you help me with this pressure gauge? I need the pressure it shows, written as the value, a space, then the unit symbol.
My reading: 400 psi
